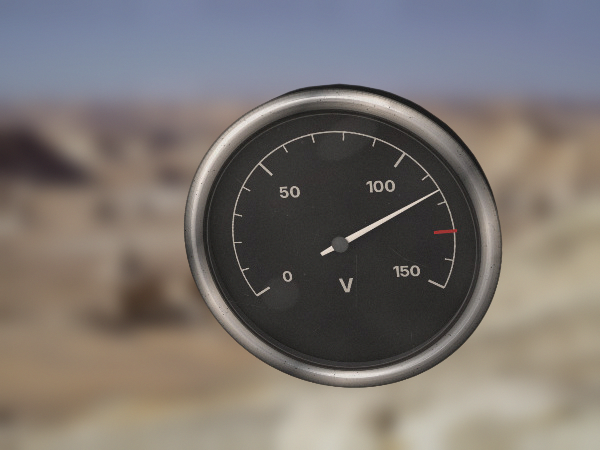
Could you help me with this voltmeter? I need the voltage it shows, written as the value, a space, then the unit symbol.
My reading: 115 V
